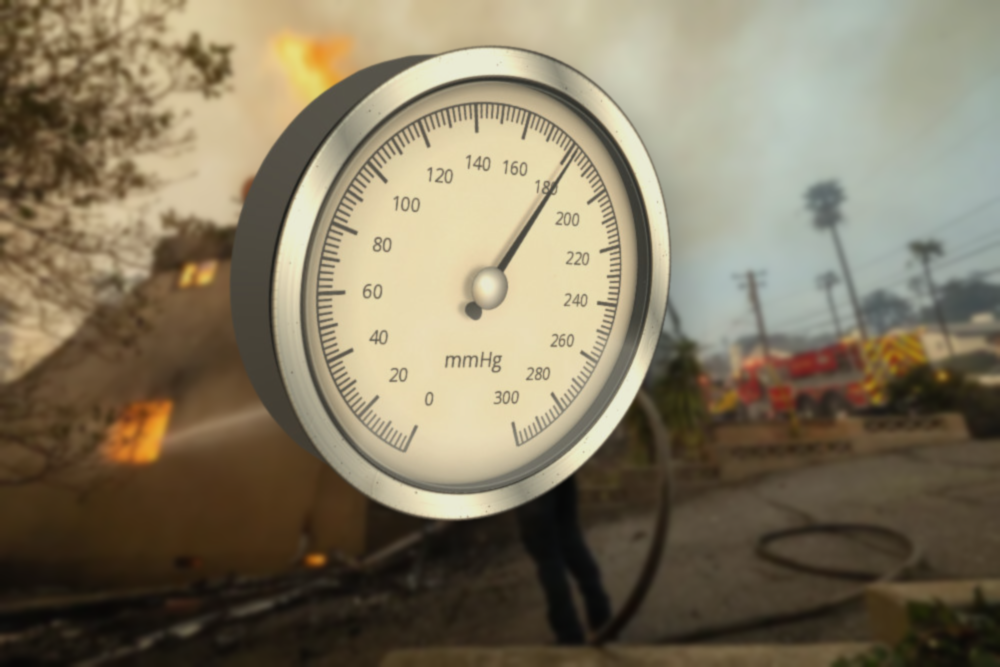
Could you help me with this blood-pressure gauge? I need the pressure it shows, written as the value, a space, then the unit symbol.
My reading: 180 mmHg
